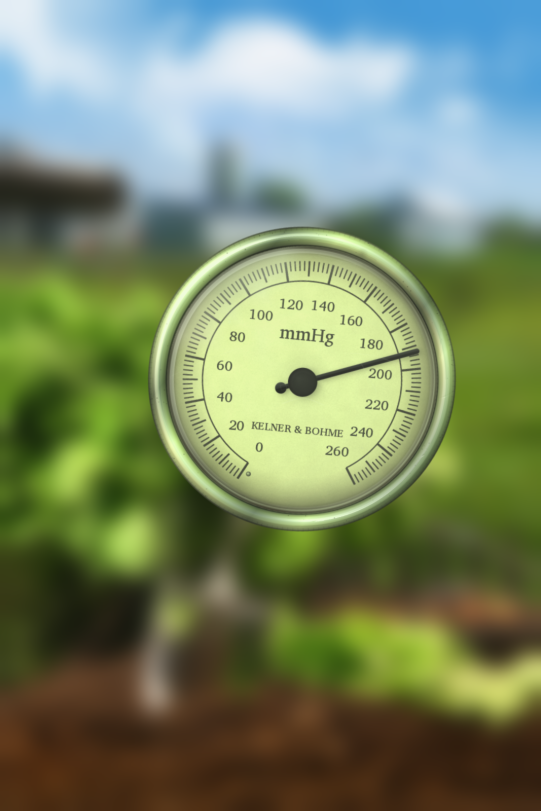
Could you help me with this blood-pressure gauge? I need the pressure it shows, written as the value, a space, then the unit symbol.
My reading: 192 mmHg
